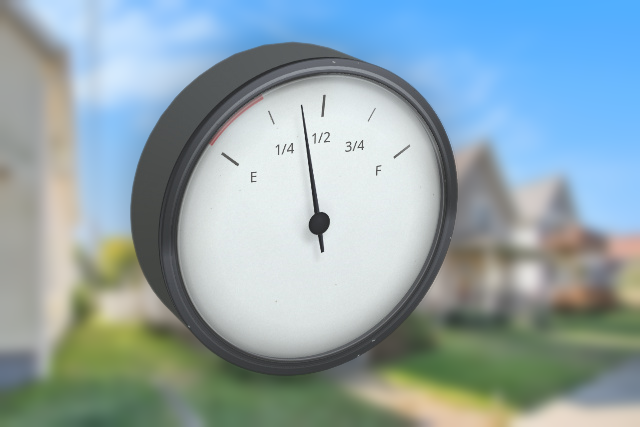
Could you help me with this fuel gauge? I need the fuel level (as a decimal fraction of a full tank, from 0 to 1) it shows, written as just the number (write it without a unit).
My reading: 0.375
